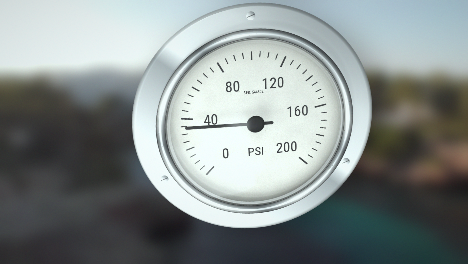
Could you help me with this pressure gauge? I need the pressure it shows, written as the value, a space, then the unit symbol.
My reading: 35 psi
